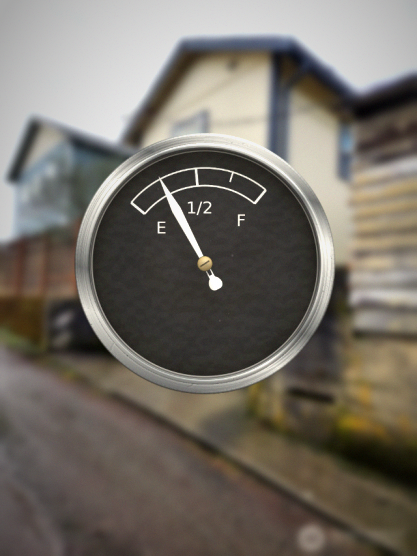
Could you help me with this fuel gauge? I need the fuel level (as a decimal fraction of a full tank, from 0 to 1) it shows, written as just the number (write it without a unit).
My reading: 0.25
